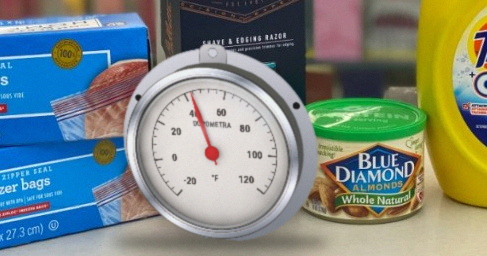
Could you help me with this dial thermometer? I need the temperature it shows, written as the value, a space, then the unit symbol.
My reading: 44 °F
